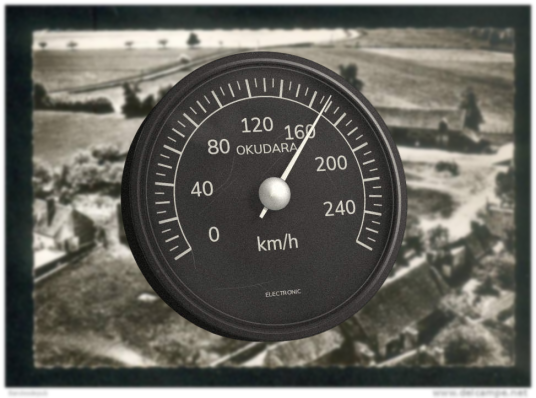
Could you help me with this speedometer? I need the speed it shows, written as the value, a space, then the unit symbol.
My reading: 167.5 km/h
